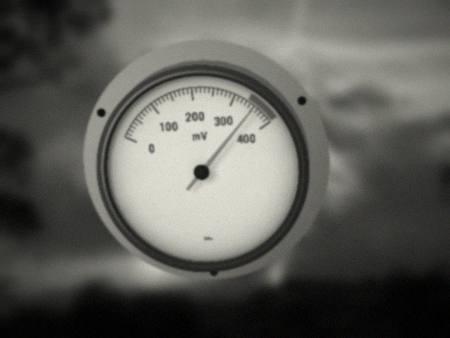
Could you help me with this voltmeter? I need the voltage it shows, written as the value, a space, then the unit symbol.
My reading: 350 mV
